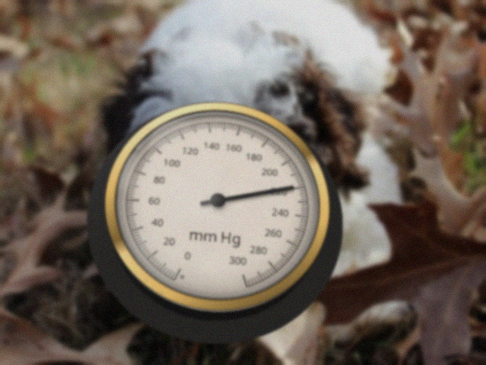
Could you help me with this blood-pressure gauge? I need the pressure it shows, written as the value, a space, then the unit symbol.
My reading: 220 mmHg
